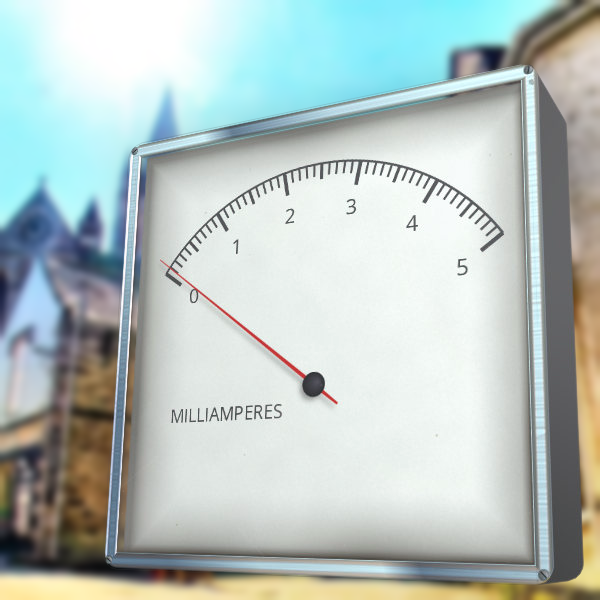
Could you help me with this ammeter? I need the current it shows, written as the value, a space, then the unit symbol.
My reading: 0.1 mA
